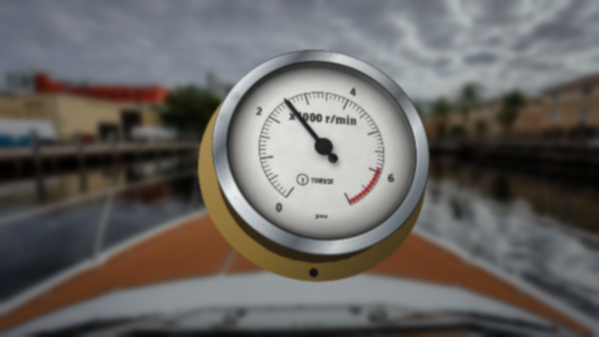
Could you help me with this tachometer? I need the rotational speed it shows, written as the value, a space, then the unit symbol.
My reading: 2500 rpm
